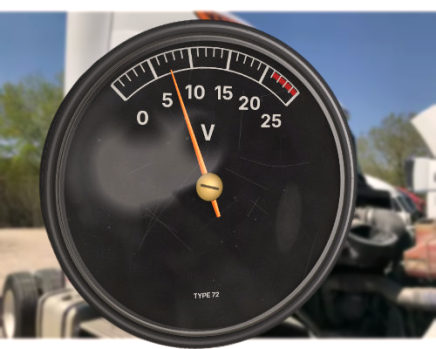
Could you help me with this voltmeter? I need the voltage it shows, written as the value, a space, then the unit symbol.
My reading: 7 V
